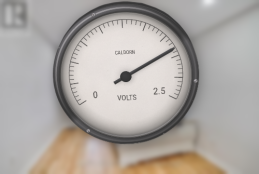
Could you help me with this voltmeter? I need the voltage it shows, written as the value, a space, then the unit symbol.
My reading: 1.9 V
